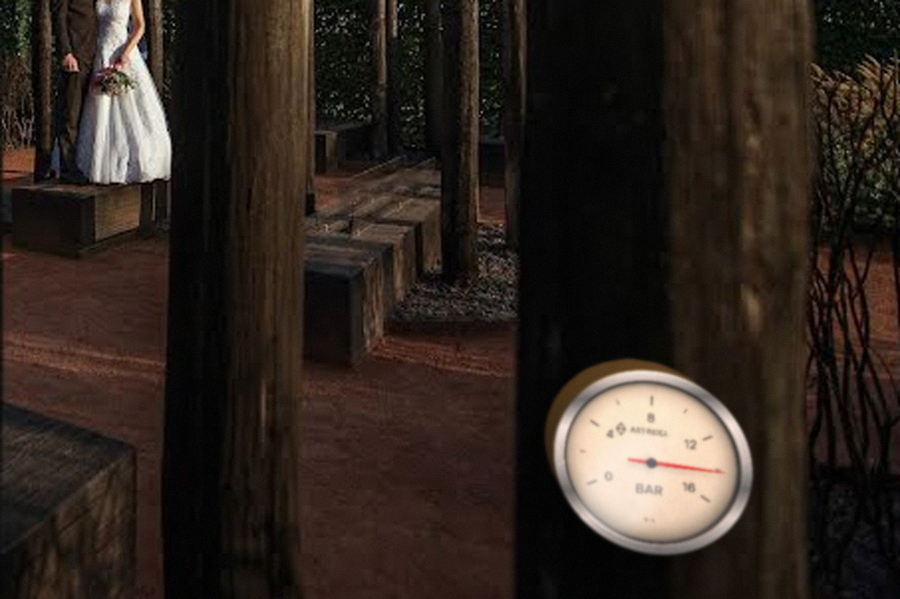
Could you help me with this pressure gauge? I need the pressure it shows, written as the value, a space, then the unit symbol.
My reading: 14 bar
